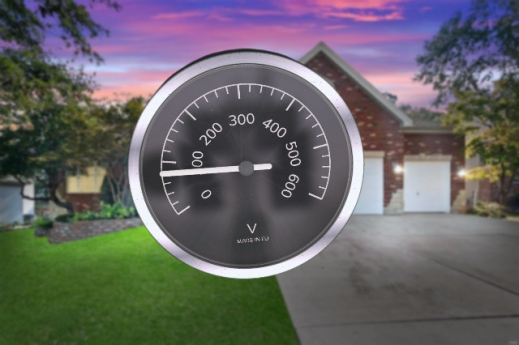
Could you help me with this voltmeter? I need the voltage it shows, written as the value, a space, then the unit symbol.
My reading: 80 V
